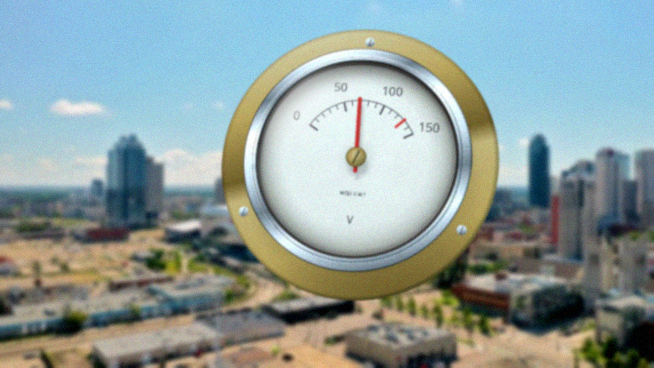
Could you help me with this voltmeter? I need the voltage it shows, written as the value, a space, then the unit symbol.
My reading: 70 V
